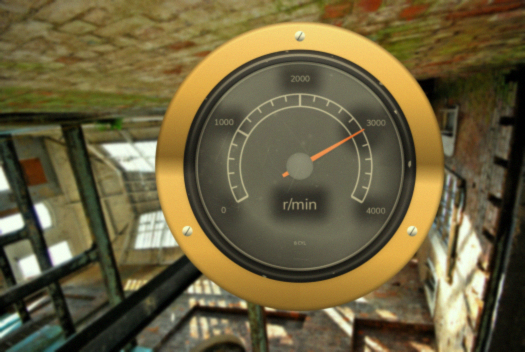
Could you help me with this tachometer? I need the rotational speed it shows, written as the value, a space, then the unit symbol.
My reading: 3000 rpm
